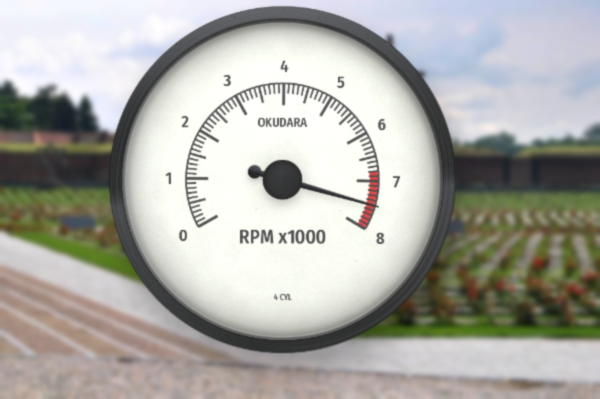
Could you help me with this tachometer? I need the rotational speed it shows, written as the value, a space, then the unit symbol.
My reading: 7500 rpm
